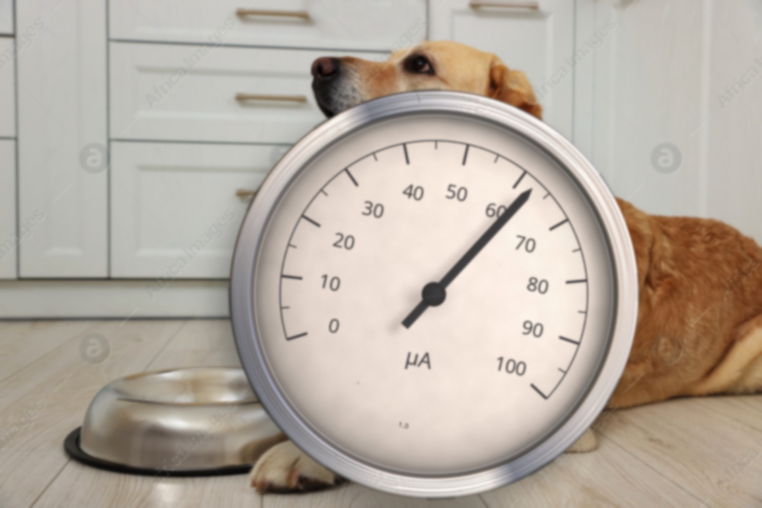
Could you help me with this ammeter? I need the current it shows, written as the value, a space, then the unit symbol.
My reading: 62.5 µA
